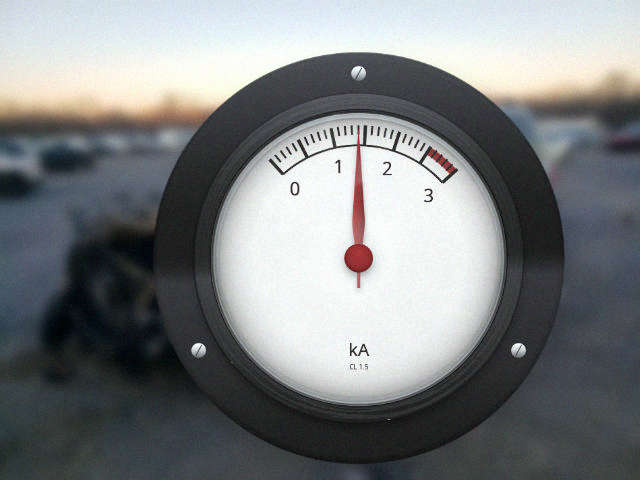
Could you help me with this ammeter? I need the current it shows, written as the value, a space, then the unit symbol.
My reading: 1.4 kA
